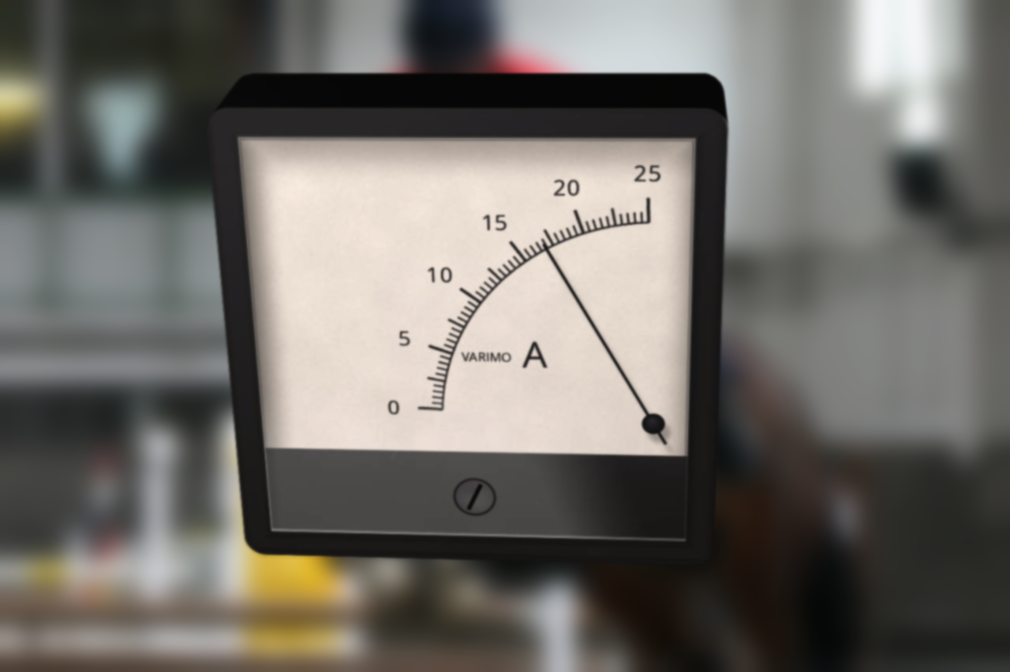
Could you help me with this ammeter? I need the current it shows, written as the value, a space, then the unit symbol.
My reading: 17 A
